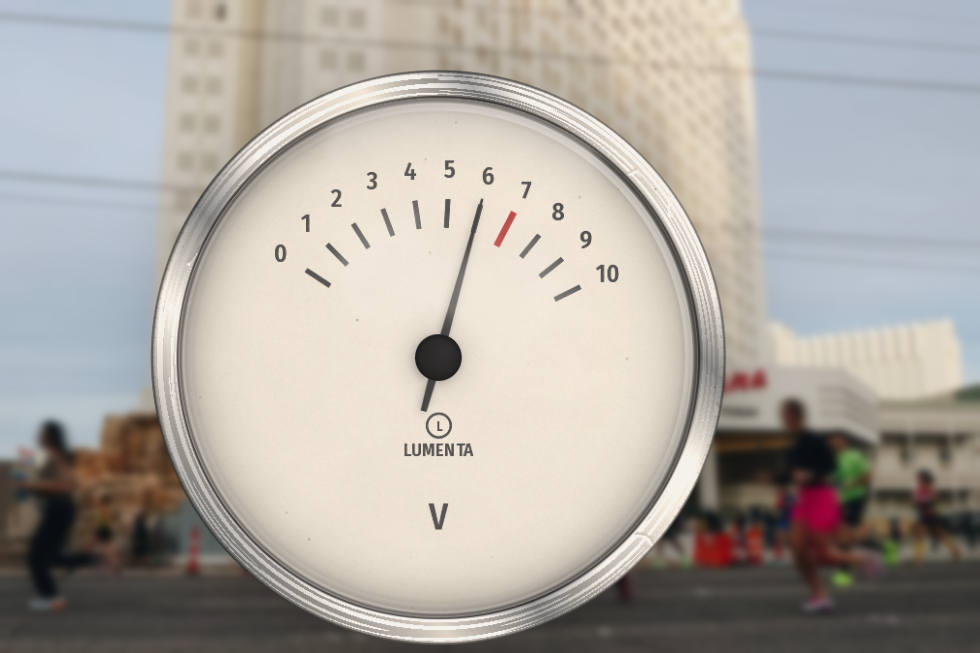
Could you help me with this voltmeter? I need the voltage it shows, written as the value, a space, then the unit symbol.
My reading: 6 V
